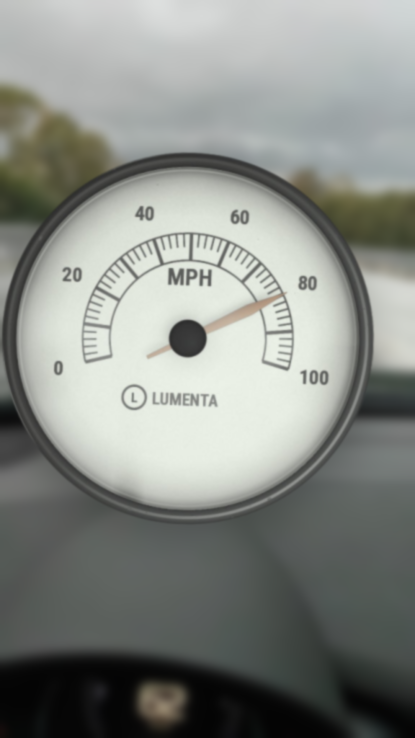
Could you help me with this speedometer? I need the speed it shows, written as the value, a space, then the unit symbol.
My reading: 80 mph
